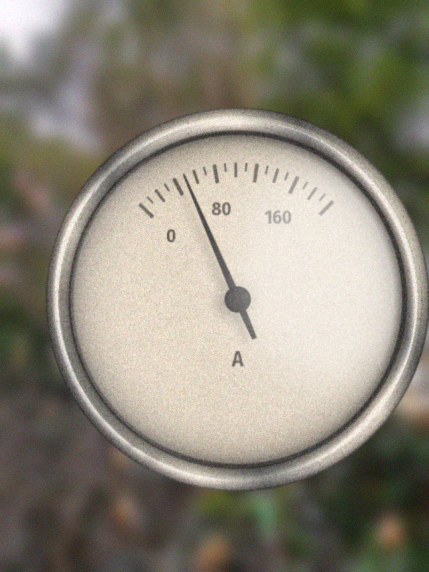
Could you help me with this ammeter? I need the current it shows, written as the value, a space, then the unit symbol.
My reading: 50 A
